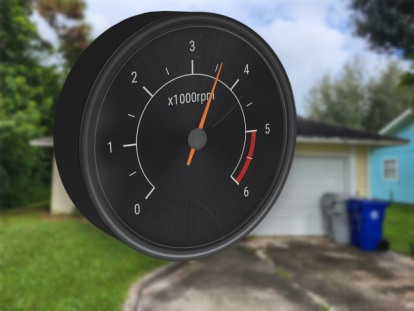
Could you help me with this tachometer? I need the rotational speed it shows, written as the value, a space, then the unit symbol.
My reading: 3500 rpm
